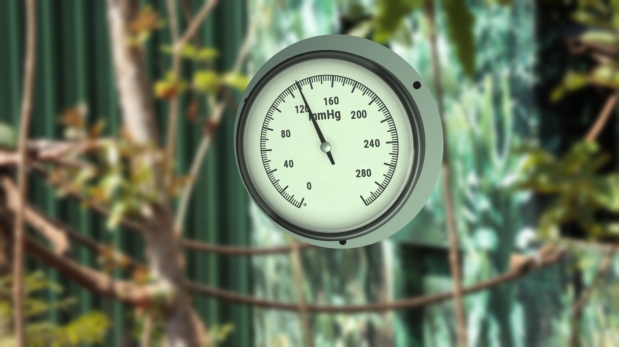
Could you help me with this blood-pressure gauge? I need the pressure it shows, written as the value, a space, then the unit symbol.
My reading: 130 mmHg
